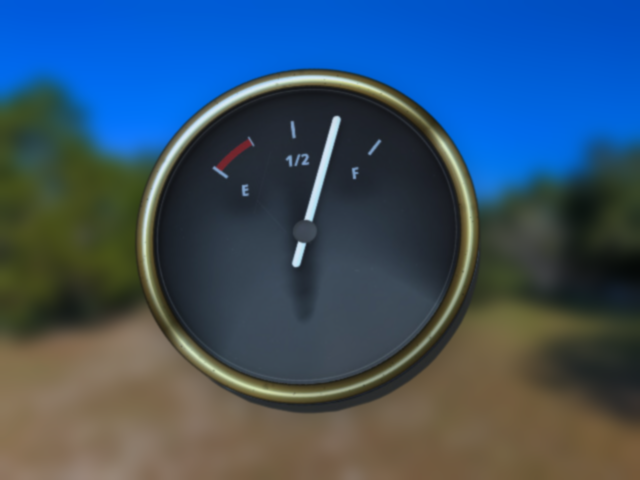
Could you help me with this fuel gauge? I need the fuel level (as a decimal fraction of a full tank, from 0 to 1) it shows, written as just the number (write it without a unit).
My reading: 0.75
